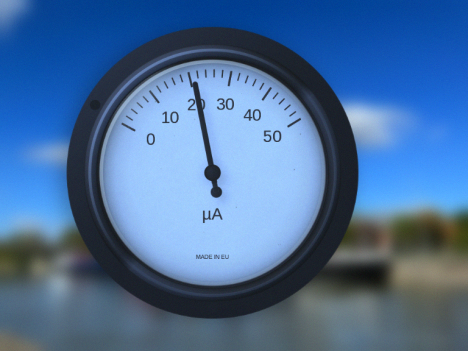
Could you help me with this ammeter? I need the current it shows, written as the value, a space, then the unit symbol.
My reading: 21 µA
